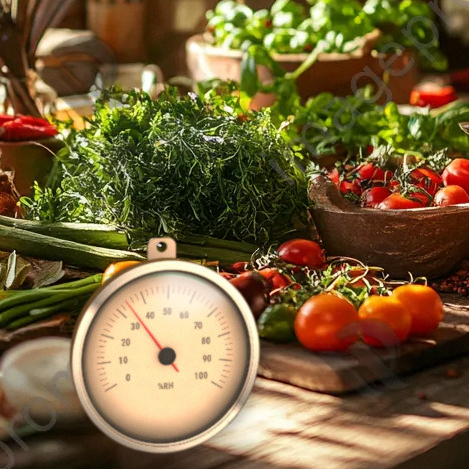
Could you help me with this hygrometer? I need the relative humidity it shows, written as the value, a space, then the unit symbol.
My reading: 34 %
